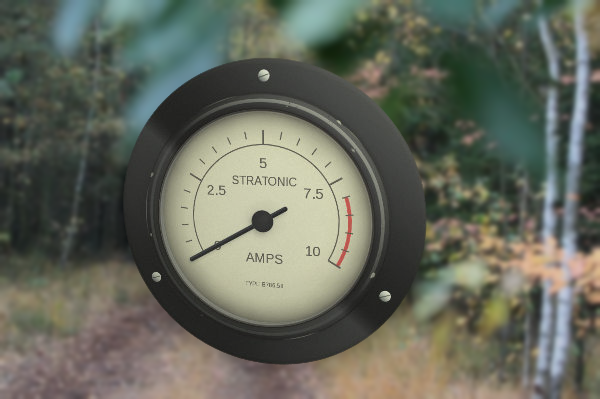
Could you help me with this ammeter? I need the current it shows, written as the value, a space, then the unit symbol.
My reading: 0 A
